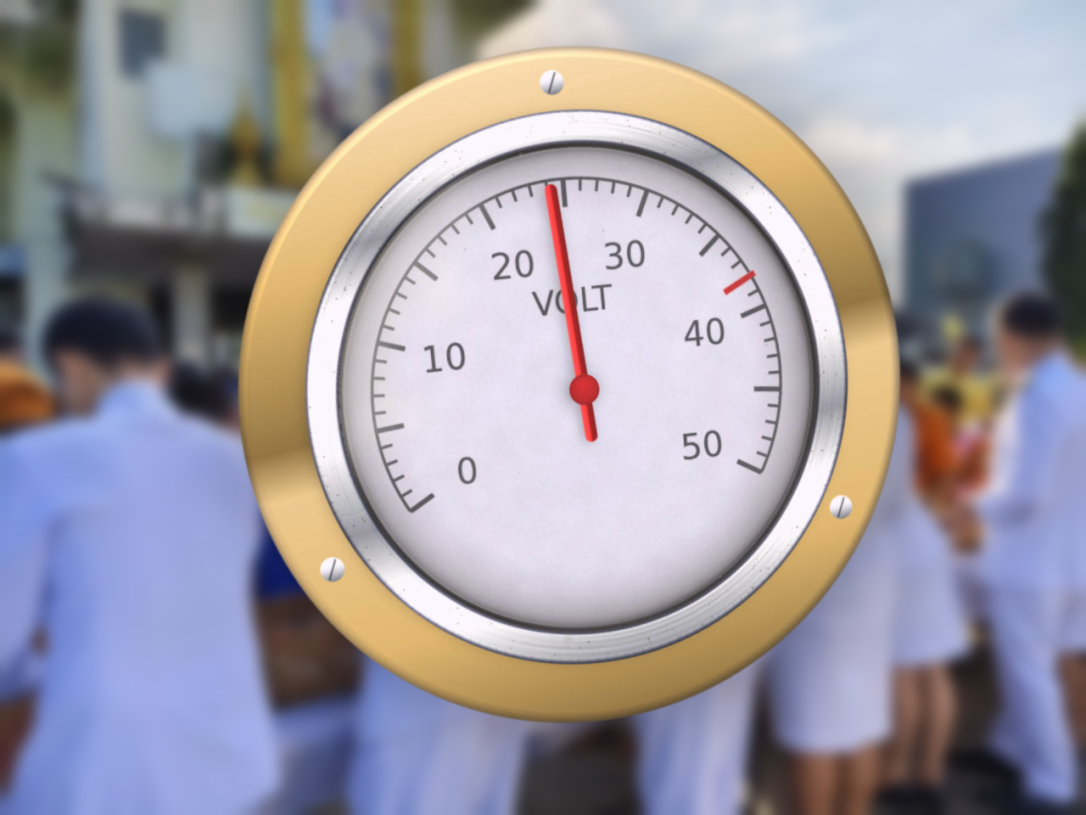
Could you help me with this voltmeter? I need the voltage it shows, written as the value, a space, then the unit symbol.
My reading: 24 V
